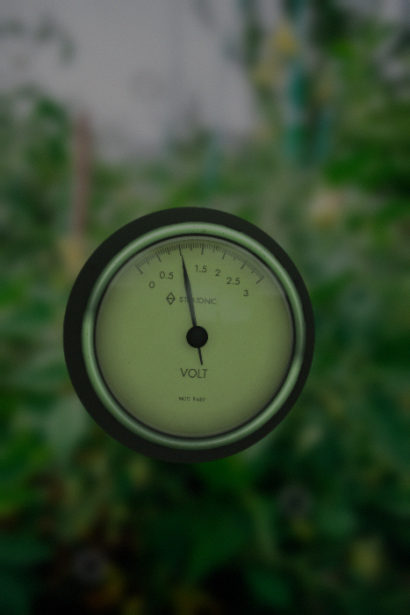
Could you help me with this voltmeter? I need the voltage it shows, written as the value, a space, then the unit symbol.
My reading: 1 V
